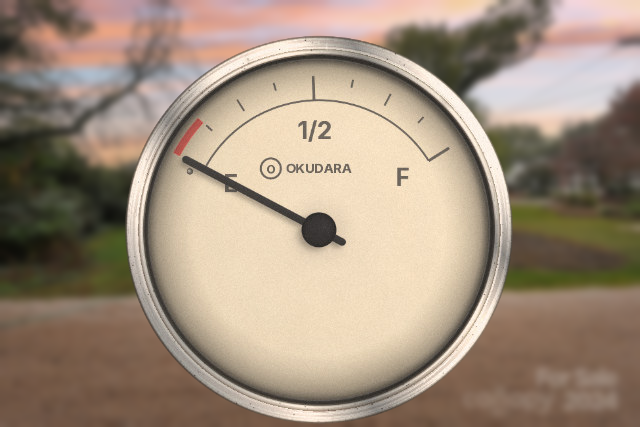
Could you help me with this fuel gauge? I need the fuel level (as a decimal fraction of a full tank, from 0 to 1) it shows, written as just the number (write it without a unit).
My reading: 0
